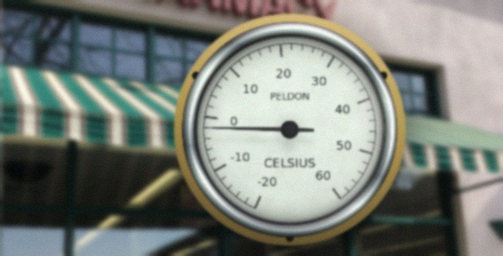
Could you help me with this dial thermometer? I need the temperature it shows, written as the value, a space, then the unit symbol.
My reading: -2 °C
